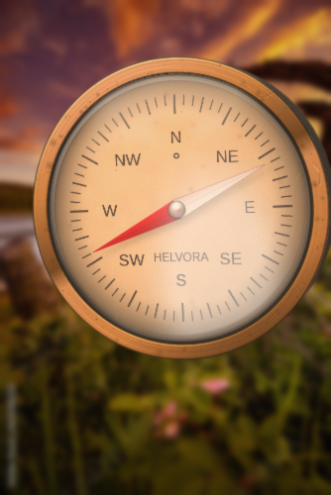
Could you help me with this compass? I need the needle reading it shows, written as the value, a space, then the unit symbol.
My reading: 245 °
